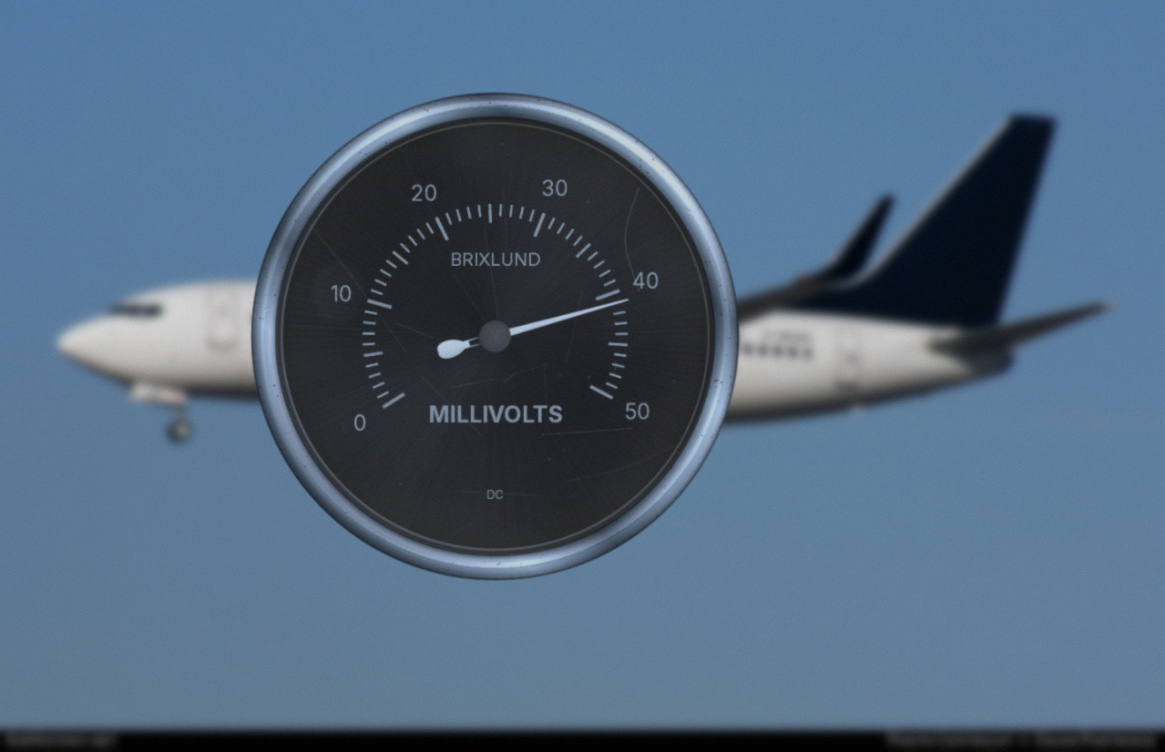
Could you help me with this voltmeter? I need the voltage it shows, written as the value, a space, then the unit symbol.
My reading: 41 mV
